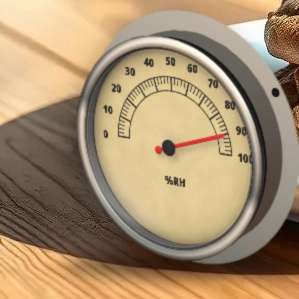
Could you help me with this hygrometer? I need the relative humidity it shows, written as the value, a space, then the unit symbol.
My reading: 90 %
